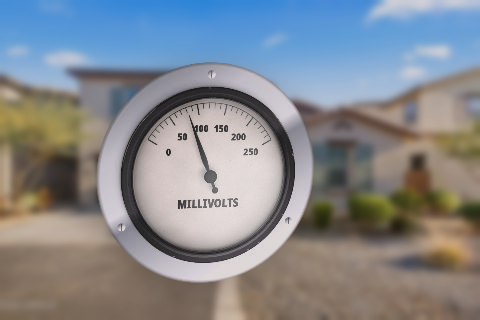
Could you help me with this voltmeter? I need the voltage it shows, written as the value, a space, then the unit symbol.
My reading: 80 mV
